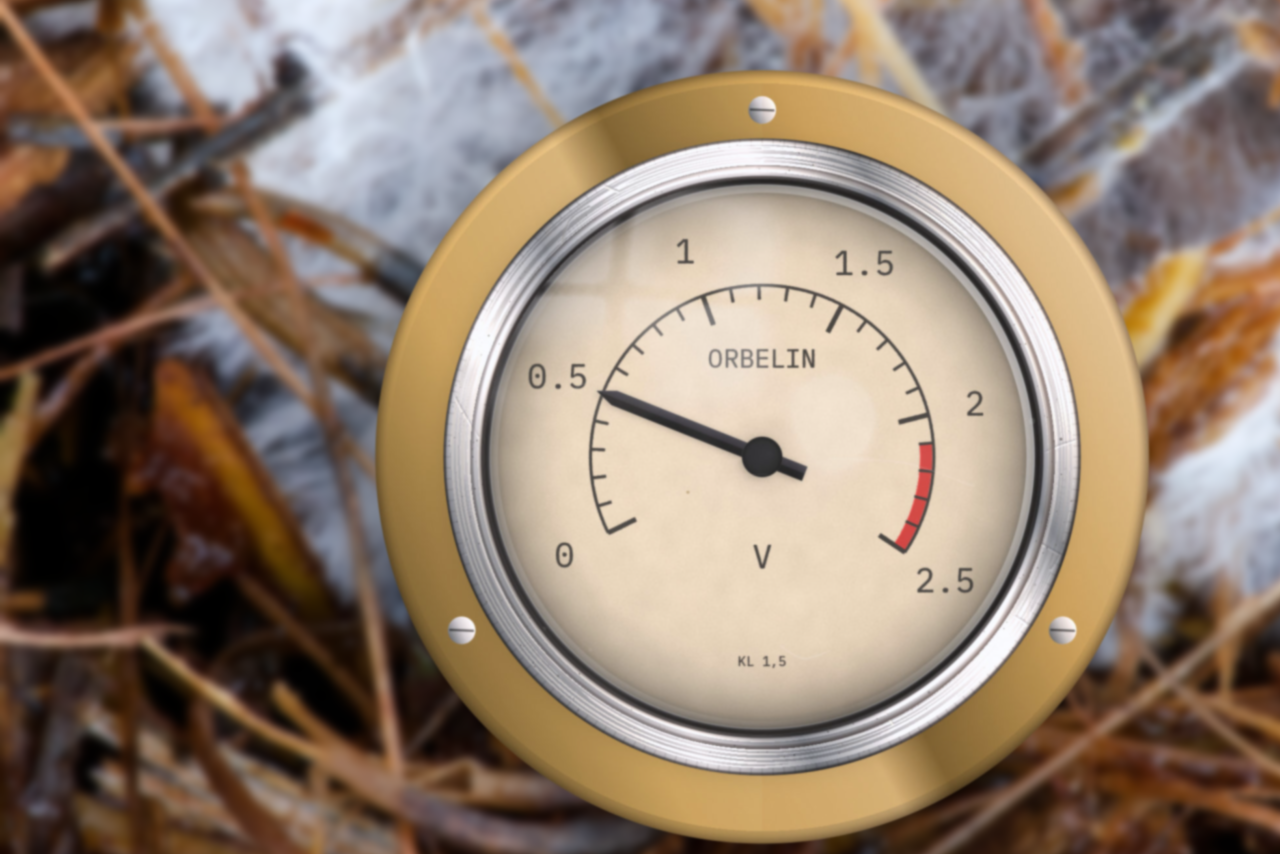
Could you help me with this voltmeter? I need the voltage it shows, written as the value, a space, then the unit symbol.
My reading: 0.5 V
